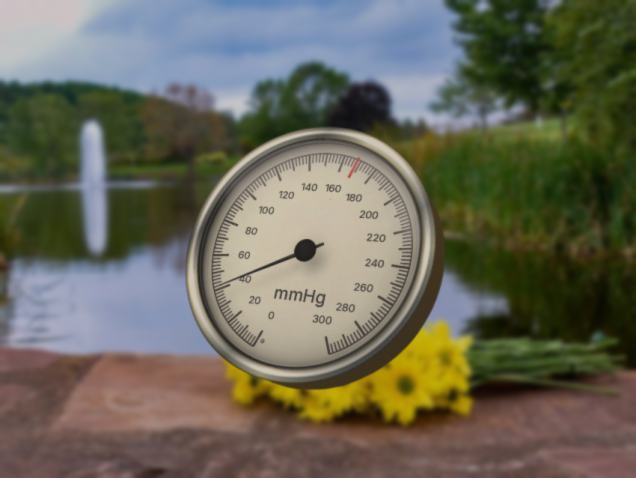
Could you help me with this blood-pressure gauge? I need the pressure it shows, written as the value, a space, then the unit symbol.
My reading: 40 mmHg
